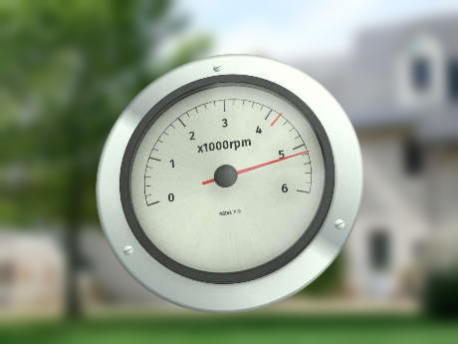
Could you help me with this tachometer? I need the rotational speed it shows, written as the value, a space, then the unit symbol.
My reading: 5200 rpm
